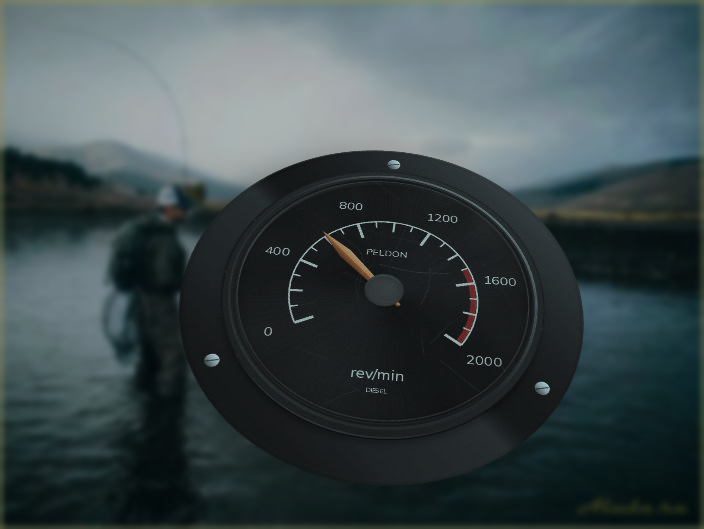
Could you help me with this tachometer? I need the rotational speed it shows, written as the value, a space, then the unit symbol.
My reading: 600 rpm
